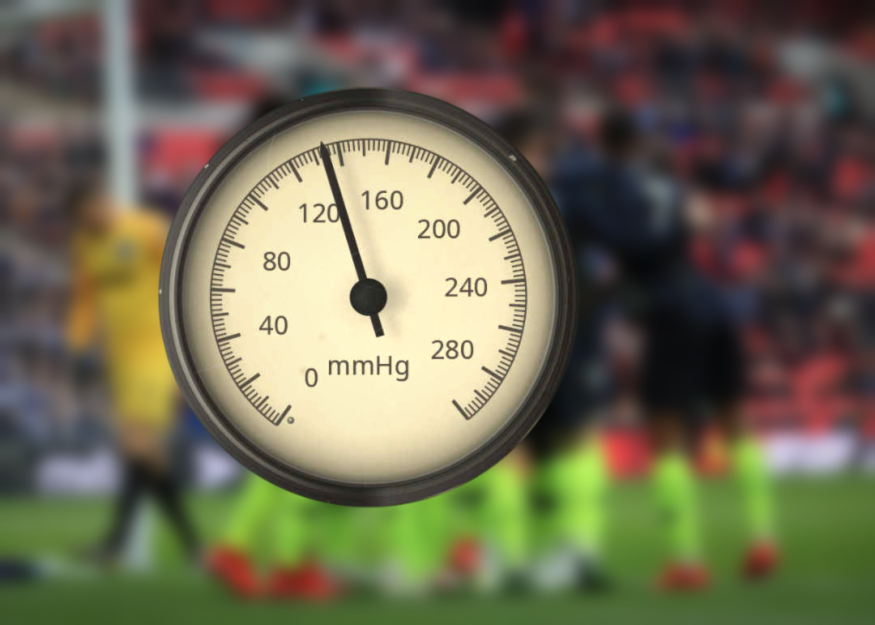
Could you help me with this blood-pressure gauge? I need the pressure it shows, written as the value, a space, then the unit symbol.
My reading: 134 mmHg
